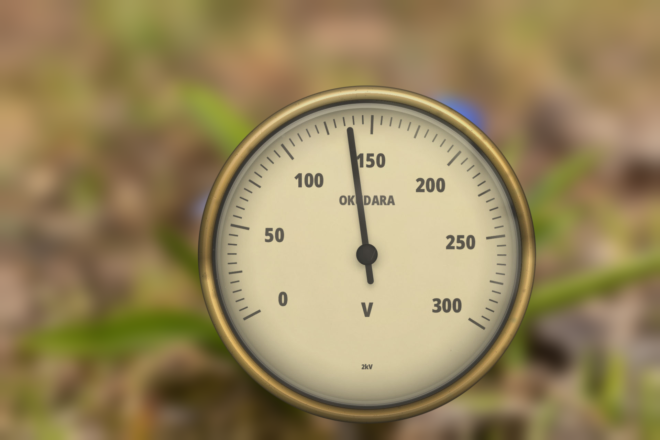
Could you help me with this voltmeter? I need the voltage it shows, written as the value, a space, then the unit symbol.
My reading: 137.5 V
